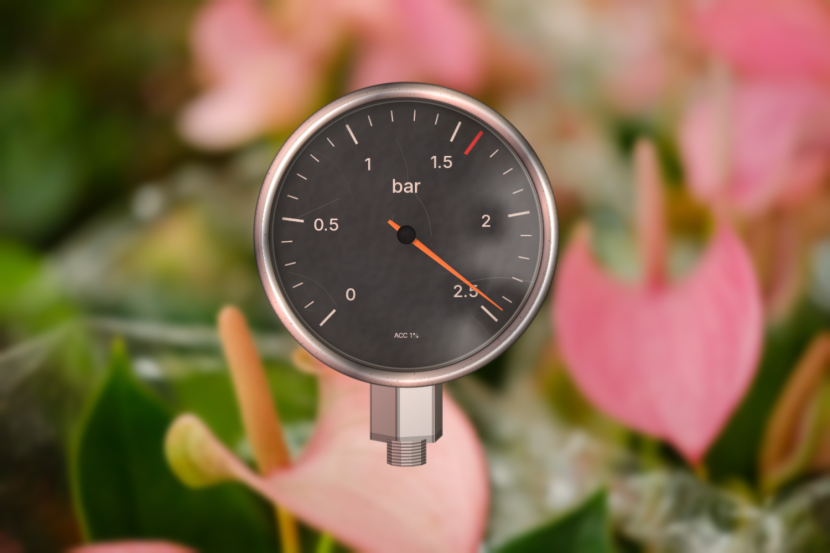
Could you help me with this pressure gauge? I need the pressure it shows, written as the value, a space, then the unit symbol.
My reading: 2.45 bar
